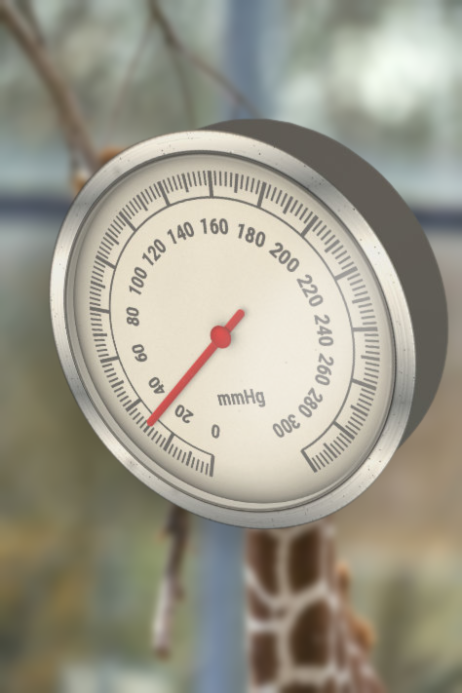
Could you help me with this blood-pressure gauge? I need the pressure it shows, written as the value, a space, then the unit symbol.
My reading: 30 mmHg
